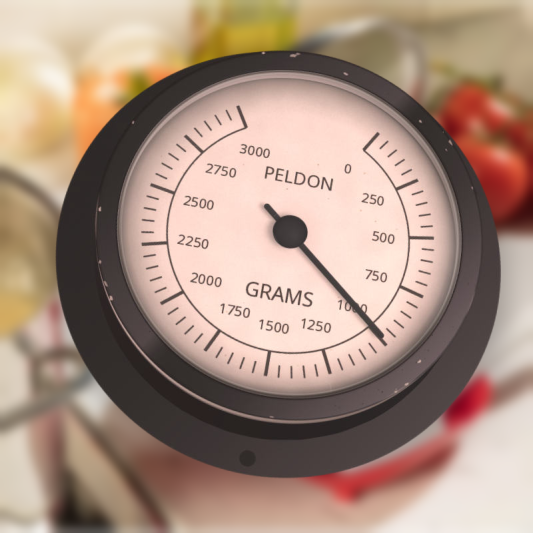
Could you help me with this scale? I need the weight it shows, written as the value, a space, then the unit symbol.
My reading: 1000 g
